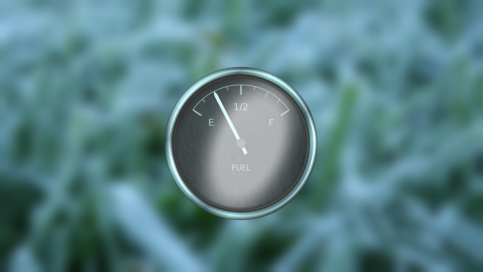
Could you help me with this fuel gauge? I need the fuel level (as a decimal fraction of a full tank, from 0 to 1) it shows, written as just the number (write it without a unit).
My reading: 0.25
